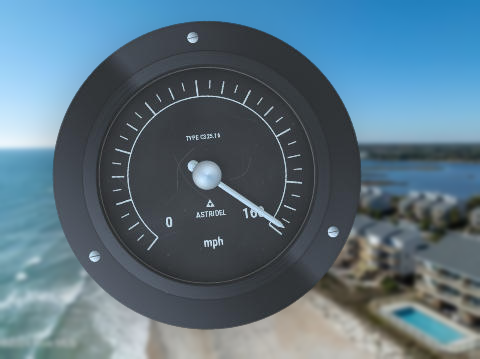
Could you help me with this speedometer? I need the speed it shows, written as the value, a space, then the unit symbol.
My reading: 157.5 mph
